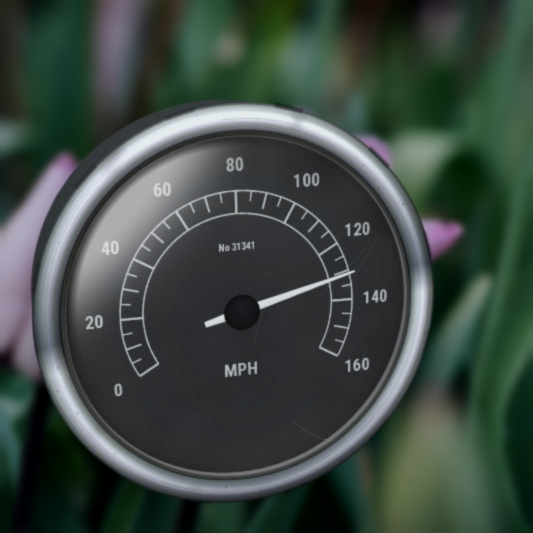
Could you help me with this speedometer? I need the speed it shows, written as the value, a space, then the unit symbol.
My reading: 130 mph
